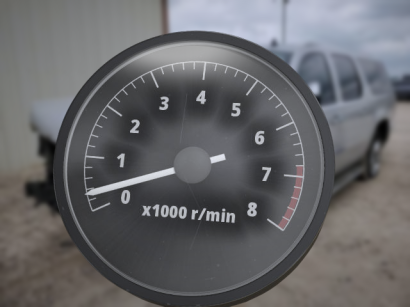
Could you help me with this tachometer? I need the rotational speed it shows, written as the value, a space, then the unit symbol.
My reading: 300 rpm
